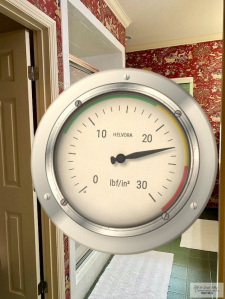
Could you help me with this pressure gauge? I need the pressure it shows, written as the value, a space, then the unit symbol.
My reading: 23 psi
